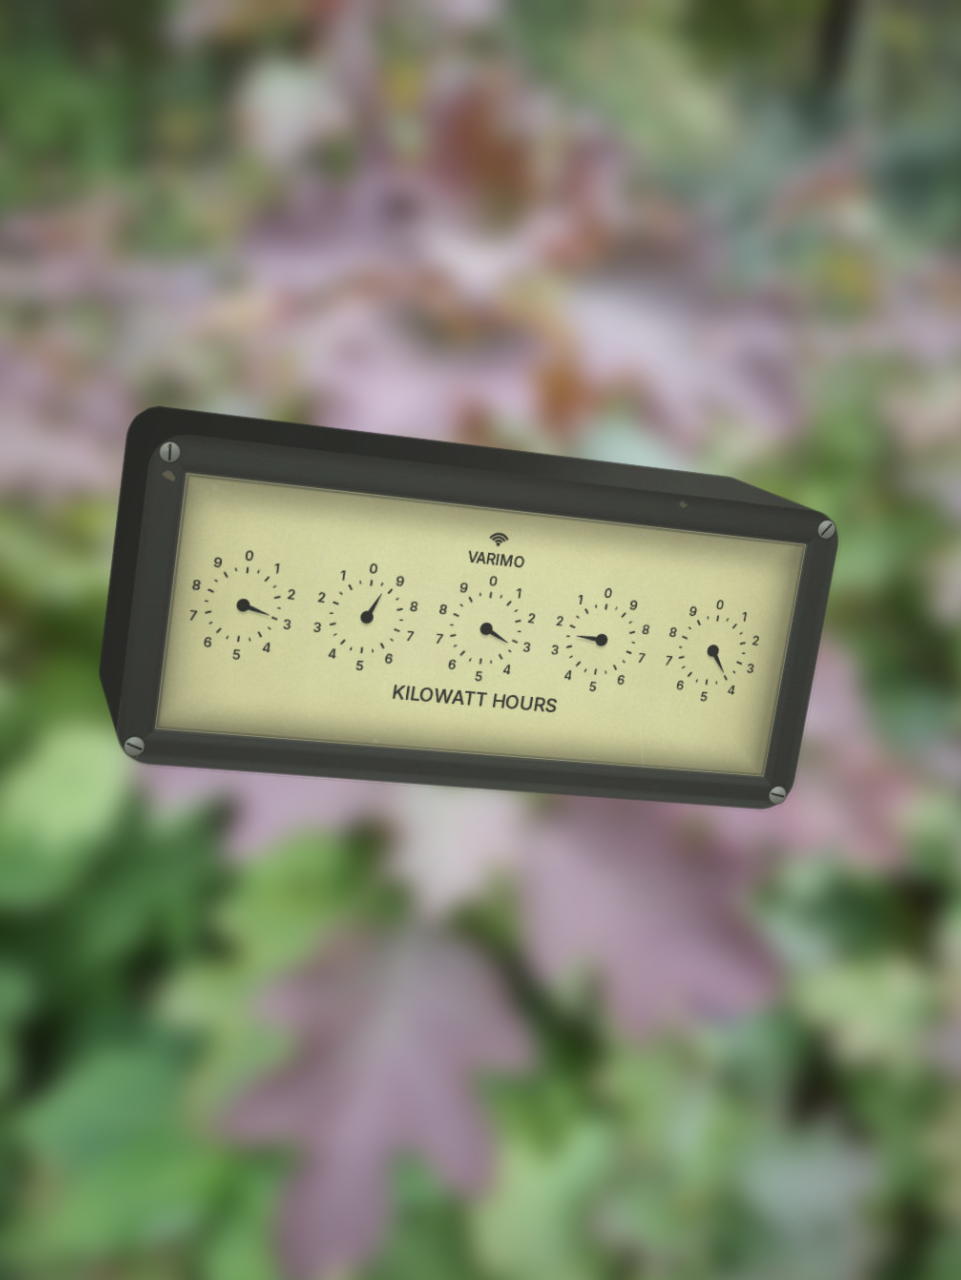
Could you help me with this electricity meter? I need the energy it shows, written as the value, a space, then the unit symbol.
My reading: 29324 kWh
